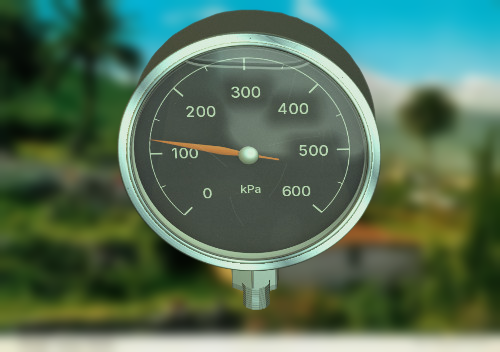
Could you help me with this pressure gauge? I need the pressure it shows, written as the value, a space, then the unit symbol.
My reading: 125 kPa
